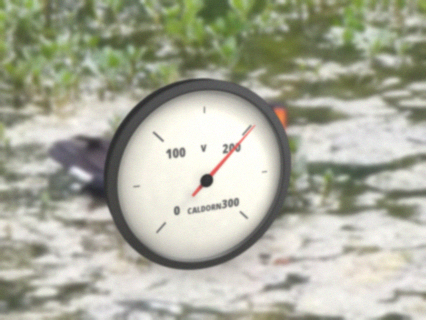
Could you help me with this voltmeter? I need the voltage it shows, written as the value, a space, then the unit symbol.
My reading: 200 V
